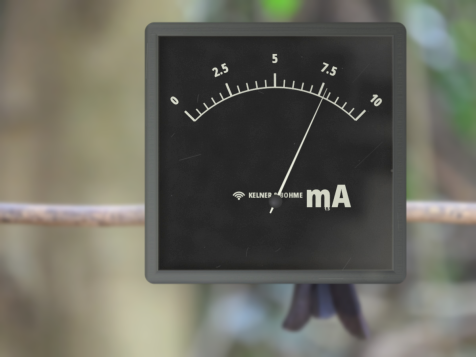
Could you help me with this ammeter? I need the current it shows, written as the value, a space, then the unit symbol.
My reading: 7.75 mA
